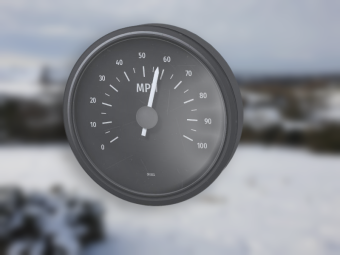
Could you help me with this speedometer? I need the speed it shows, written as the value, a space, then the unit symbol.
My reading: 57.5 mph
